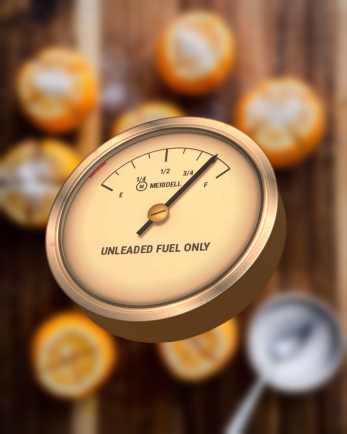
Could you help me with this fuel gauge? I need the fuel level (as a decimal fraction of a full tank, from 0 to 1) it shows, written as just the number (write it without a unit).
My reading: 0.875
